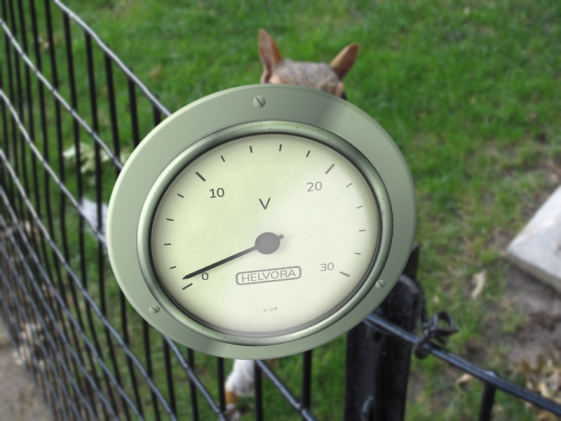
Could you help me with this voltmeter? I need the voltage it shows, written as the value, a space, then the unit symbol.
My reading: 1 V
